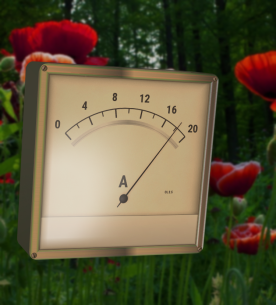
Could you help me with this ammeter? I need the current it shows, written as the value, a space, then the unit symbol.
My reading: 18 A
